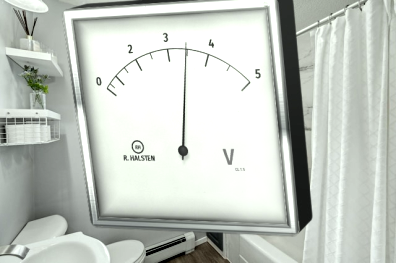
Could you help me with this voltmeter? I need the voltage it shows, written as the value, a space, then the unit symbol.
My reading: 3.5 V
